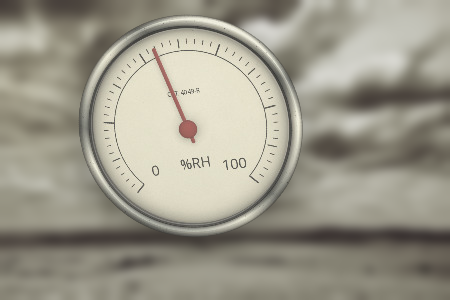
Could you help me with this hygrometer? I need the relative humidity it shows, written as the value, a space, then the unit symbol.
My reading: 44 %
